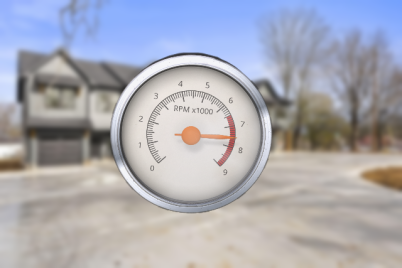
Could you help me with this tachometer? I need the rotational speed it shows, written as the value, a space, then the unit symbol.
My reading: 7500 rpm
